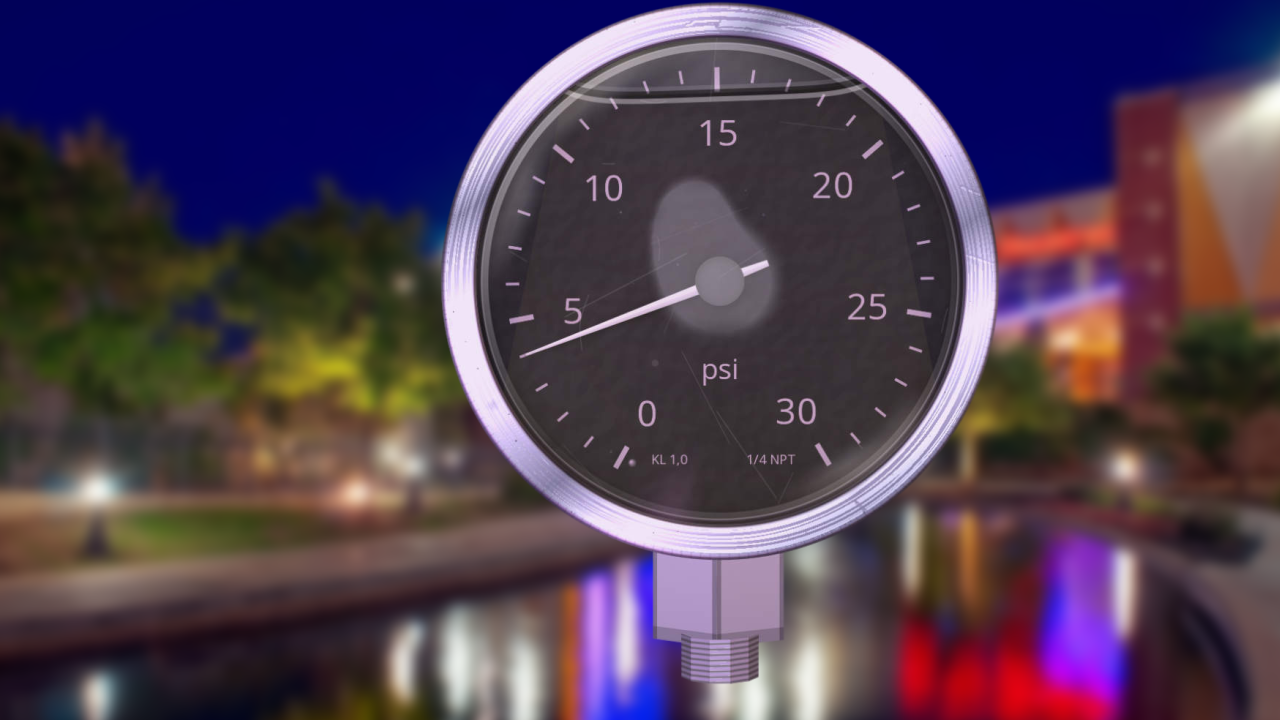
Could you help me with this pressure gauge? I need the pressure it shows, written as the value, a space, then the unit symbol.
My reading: 4 psi
